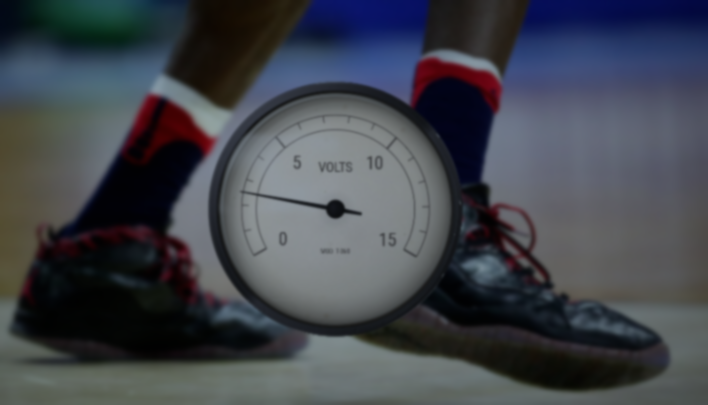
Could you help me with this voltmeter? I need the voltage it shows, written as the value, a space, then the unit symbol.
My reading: 2.5 V
